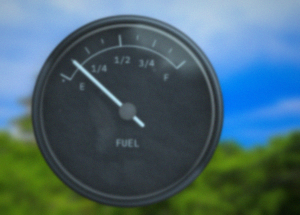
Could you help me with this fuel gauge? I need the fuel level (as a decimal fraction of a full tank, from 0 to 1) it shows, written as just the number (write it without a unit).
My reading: 0.125
